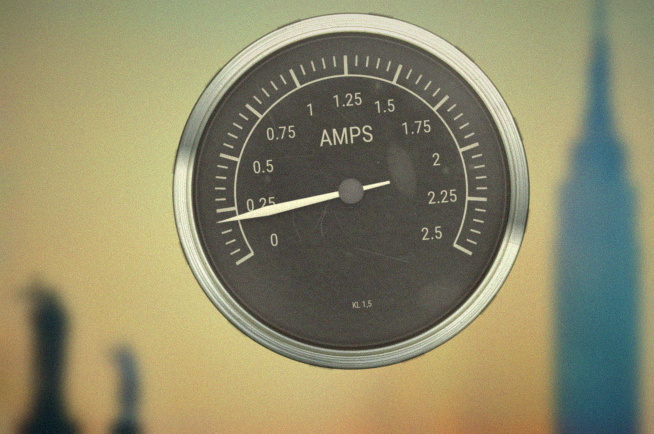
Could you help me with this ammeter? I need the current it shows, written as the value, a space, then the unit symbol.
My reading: 0.2 A
